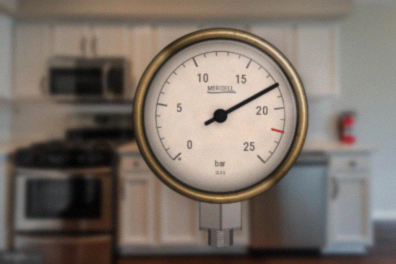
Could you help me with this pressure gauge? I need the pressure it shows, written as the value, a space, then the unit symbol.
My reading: 18 bar
